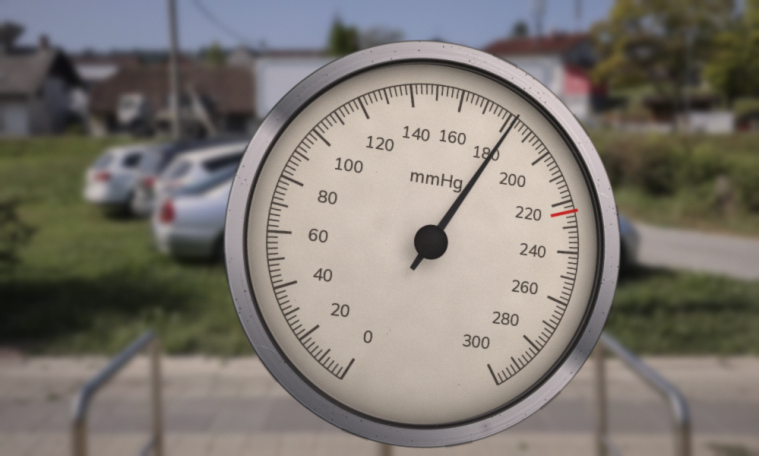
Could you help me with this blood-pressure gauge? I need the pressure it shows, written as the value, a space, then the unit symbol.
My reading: 182 mmHg
